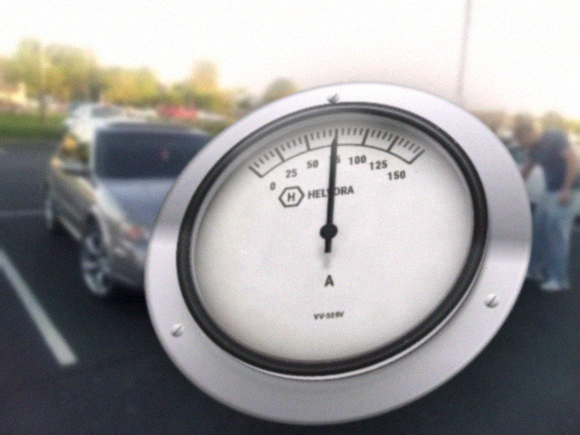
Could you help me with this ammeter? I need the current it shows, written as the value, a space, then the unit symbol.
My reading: 75 A
